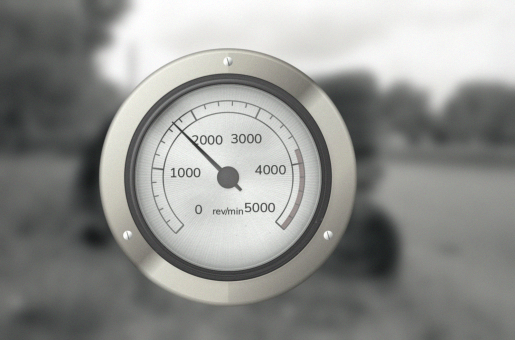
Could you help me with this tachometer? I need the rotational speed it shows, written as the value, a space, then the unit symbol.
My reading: 1700 rpm
